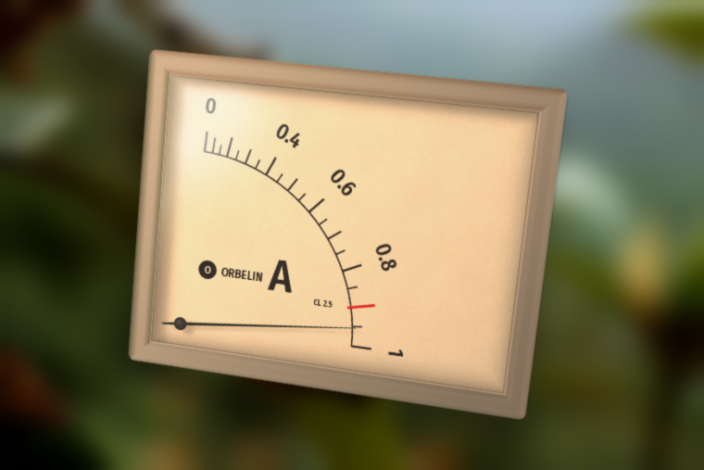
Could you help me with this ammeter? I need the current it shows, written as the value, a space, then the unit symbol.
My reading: 0.95 A
